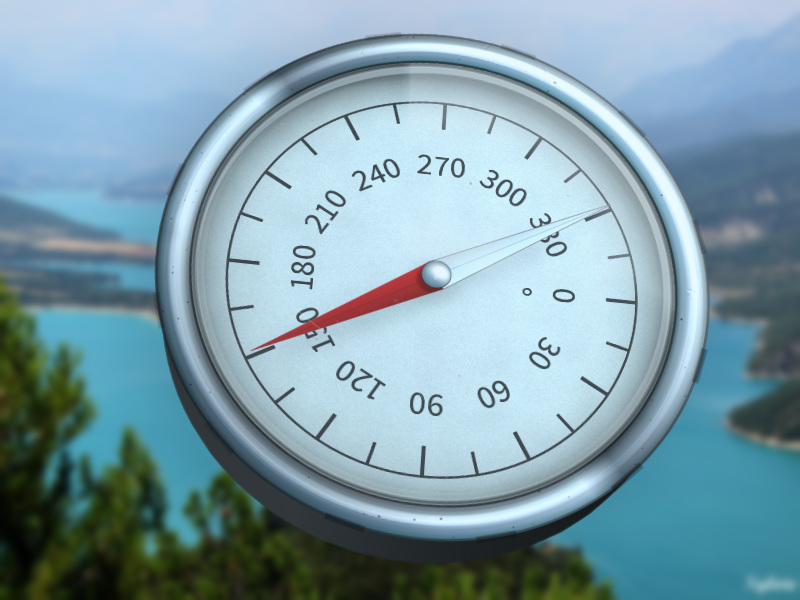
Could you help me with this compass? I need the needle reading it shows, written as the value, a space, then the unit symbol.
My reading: 150 °
